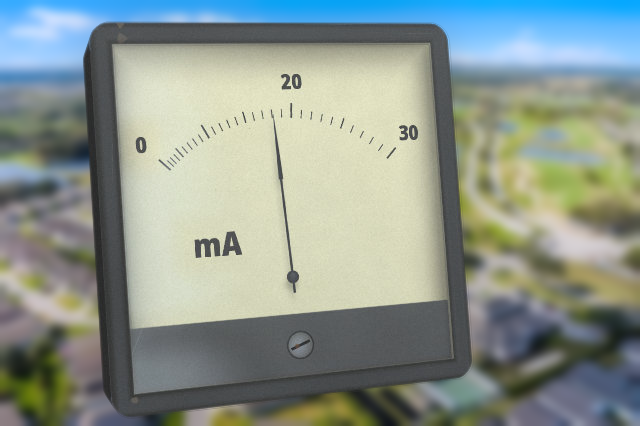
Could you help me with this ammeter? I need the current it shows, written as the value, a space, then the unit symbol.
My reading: 18 mA
